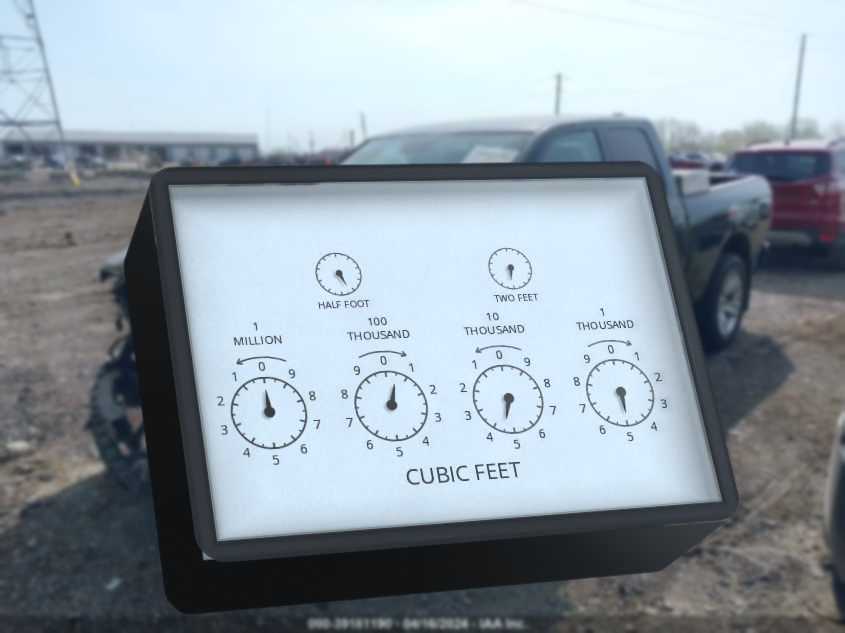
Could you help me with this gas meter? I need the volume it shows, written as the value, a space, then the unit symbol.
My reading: 4500 ft³
